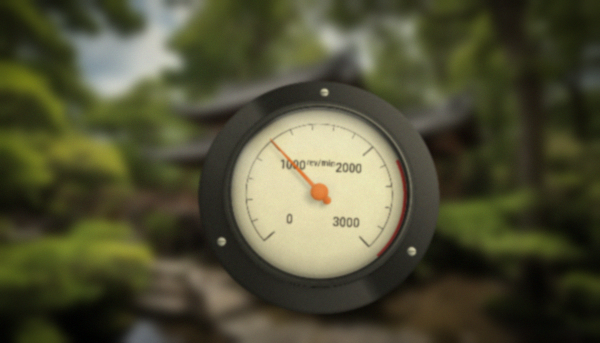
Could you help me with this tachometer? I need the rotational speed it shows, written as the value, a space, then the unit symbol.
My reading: 1000 rpm
